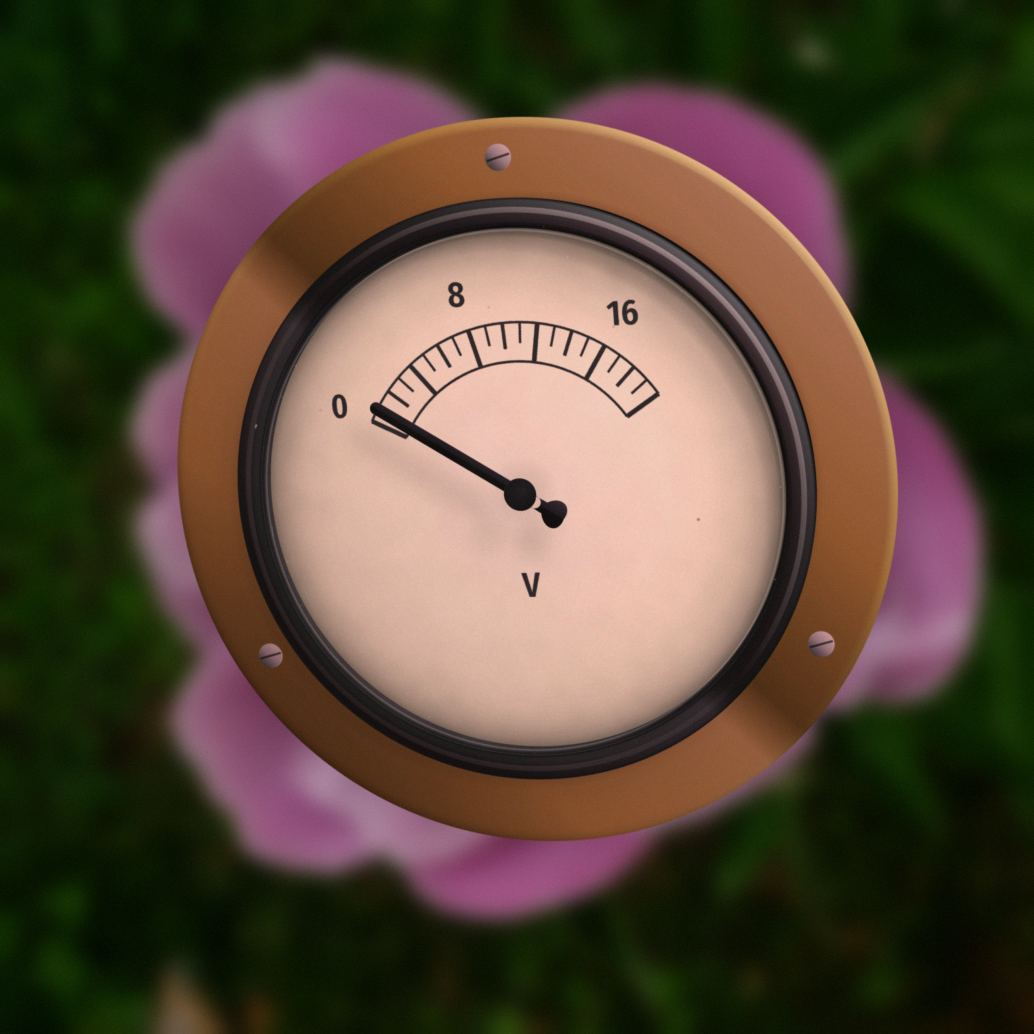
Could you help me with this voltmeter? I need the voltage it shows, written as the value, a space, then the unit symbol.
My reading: 1 V
